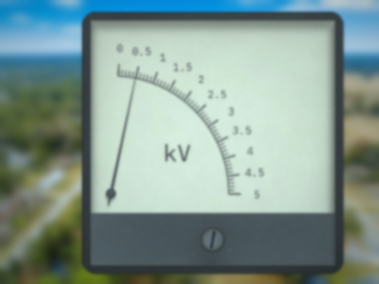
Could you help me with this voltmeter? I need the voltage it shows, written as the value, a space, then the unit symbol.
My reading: 0.5 kV
